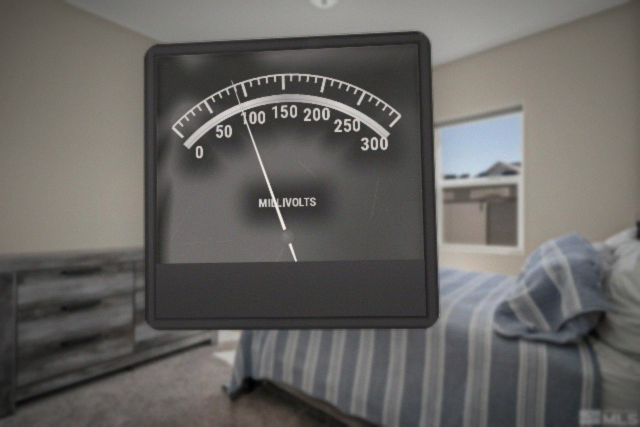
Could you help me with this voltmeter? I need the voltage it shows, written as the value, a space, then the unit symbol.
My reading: 90 mV
